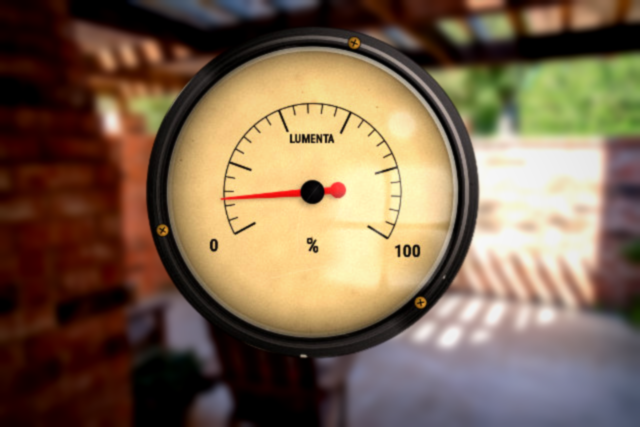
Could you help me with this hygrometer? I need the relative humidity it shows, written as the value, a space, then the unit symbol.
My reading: 10 %
